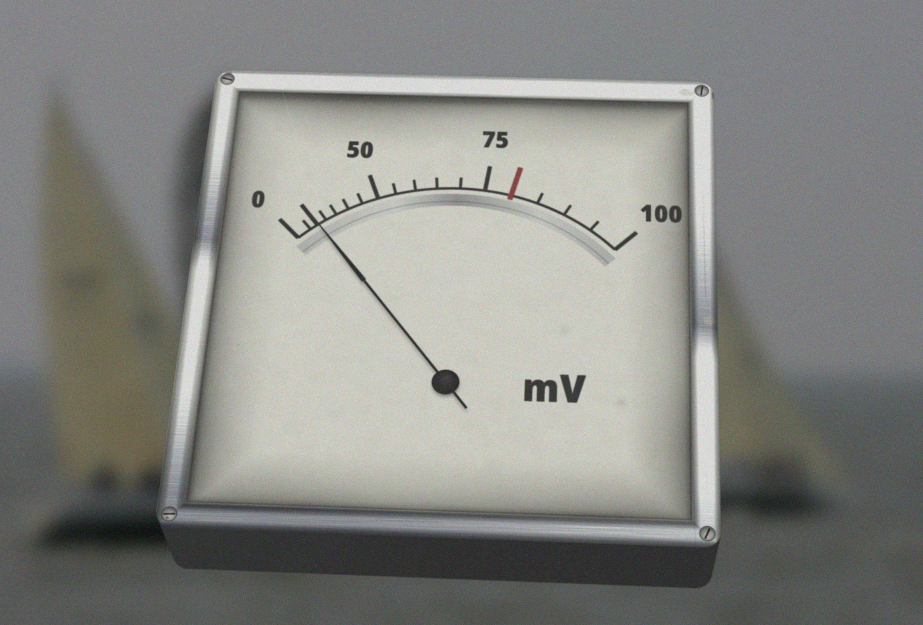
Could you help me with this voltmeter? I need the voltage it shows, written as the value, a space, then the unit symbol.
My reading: 25 mV
